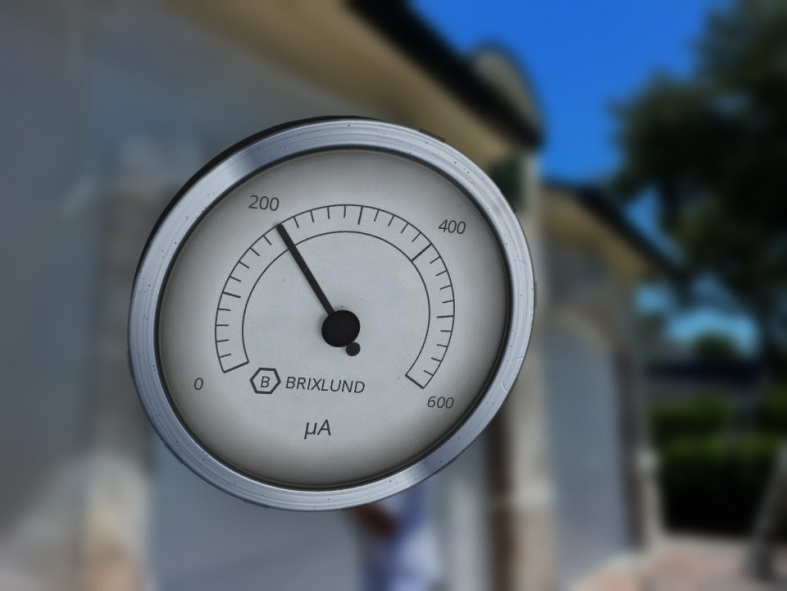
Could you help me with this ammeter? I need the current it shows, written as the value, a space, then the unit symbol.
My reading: 200 µA
